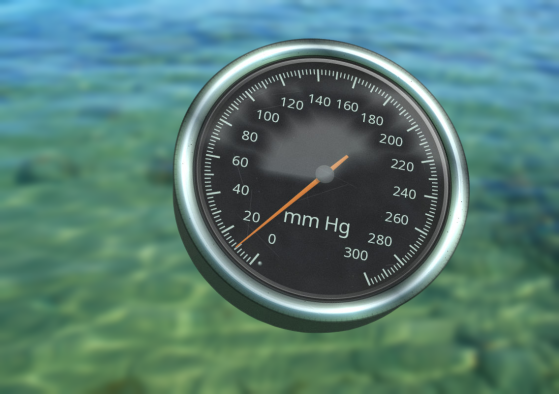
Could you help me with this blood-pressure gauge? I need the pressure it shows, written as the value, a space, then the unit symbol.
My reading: 10 mmHg
